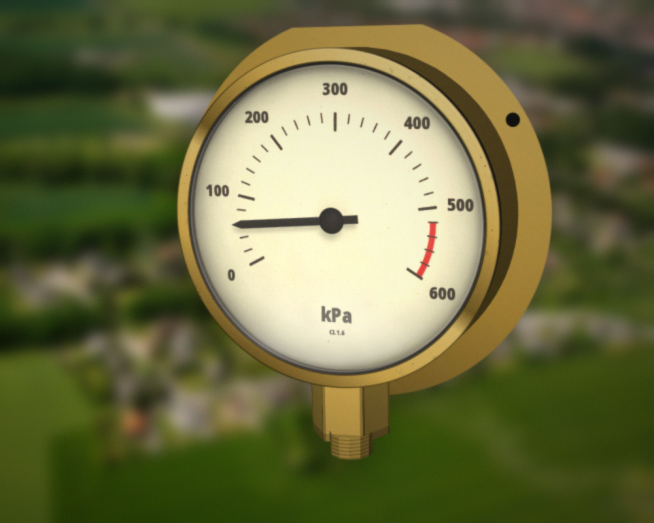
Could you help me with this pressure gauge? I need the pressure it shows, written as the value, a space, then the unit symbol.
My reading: 60 kPa
